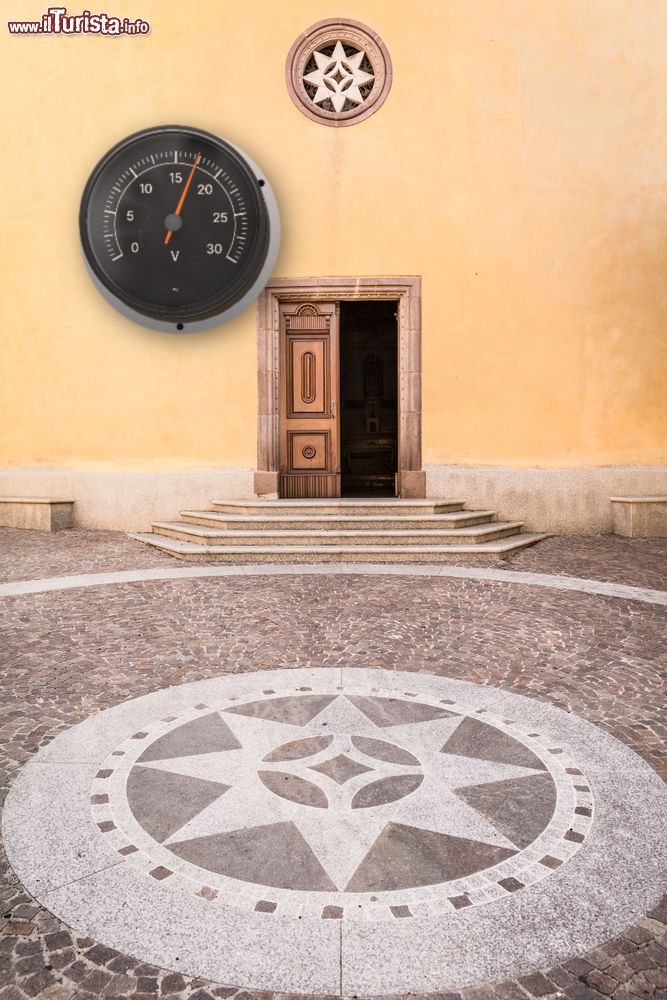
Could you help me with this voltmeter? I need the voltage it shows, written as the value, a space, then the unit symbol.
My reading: 17.5 V
